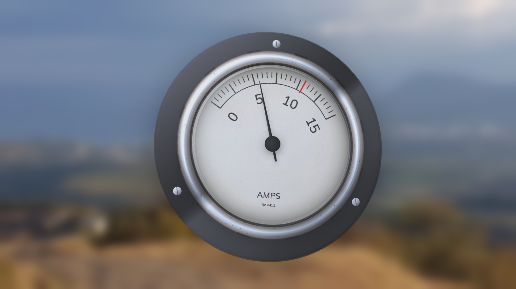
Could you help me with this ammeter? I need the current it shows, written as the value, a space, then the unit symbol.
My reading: 5.5 A
